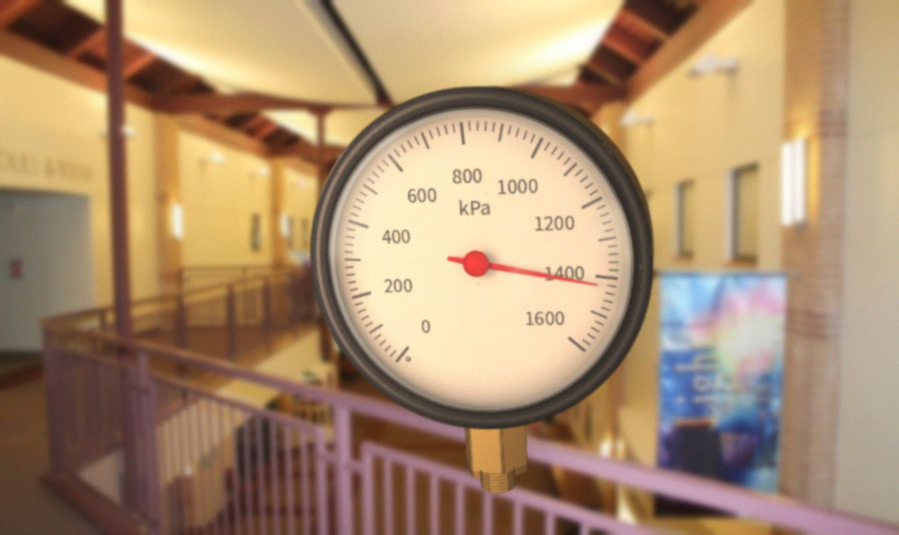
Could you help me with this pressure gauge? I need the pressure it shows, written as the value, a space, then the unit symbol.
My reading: 1420 kPa
